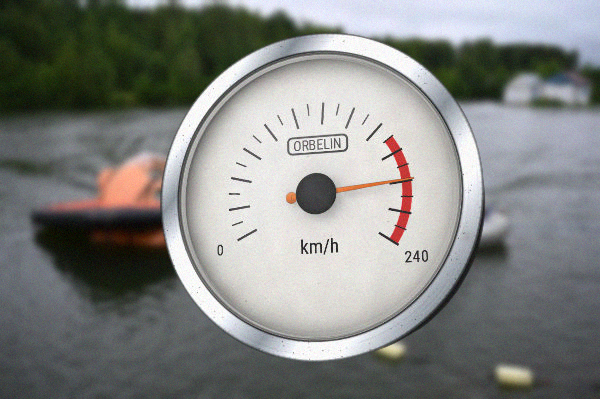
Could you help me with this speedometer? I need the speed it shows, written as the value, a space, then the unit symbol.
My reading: 200 km/h
